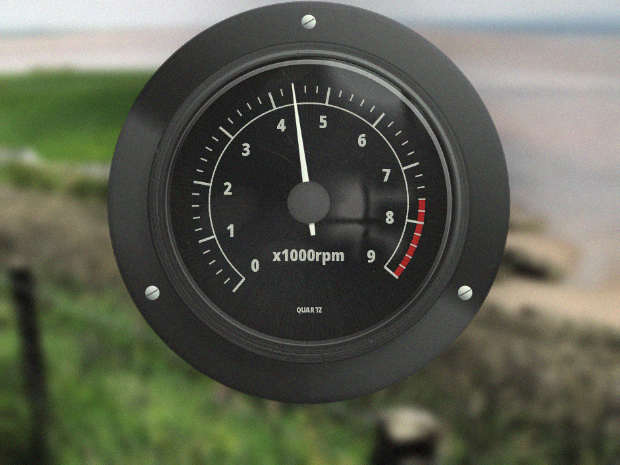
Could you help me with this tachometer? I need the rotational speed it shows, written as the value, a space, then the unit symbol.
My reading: 4400 rpm
